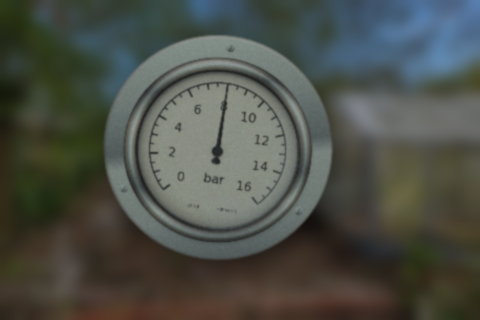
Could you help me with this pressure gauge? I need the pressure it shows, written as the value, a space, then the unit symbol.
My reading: 8 bar
